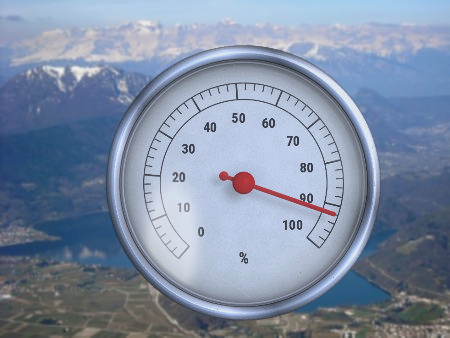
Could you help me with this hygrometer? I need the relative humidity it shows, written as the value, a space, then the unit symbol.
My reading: 92 %
